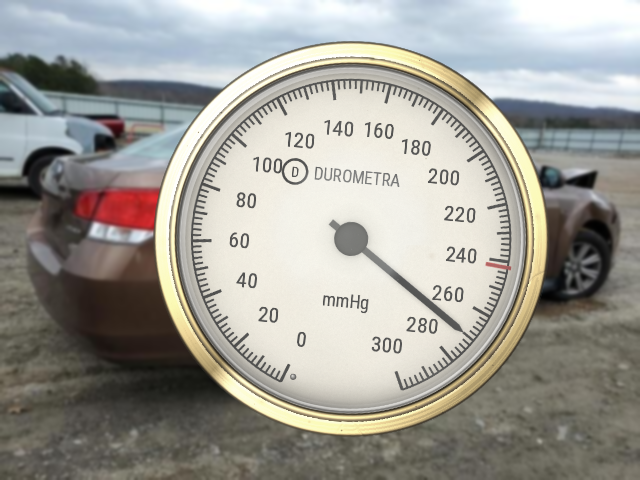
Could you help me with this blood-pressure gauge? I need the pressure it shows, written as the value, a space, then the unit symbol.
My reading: 270 mmHg
